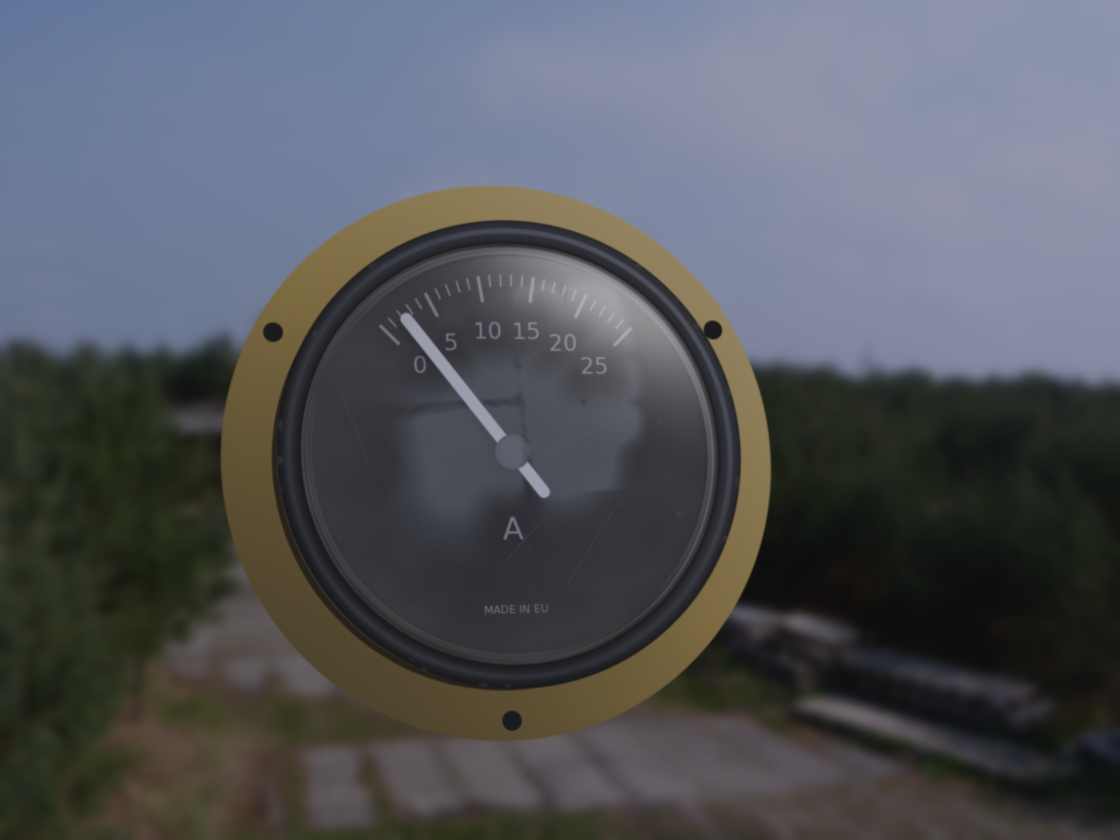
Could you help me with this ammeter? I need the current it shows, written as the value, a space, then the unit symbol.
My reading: 2 A
